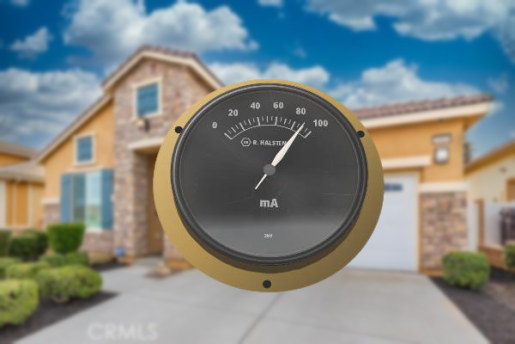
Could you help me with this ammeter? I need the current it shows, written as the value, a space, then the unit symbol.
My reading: 90 mA
